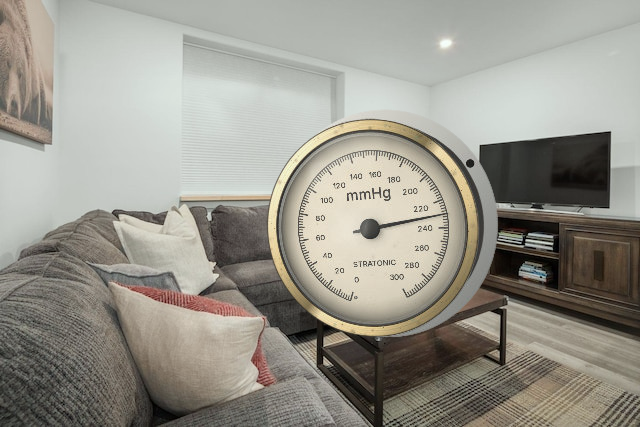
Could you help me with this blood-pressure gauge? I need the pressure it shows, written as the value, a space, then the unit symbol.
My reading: 230 mmHg
